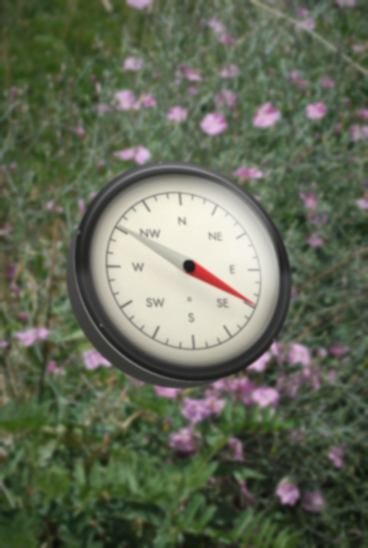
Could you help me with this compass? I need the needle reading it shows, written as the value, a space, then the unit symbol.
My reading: 120 °
